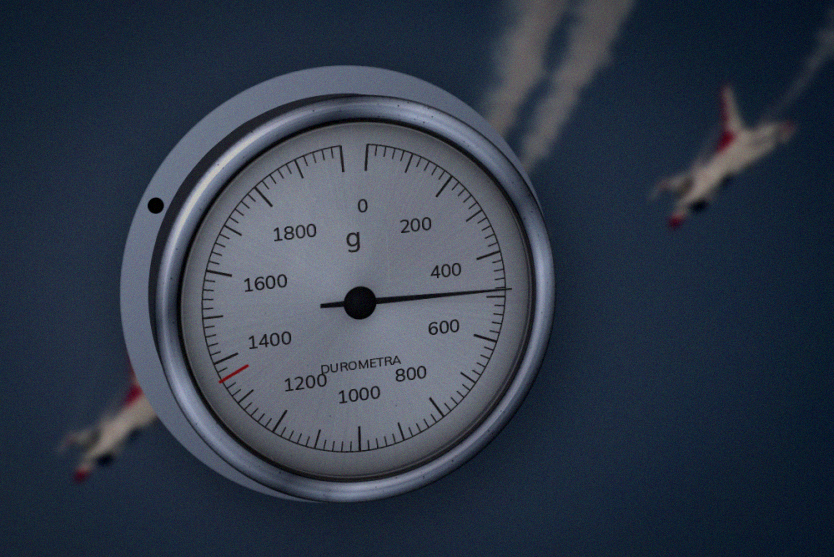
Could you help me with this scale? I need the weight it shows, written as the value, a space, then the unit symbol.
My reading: 480 g
